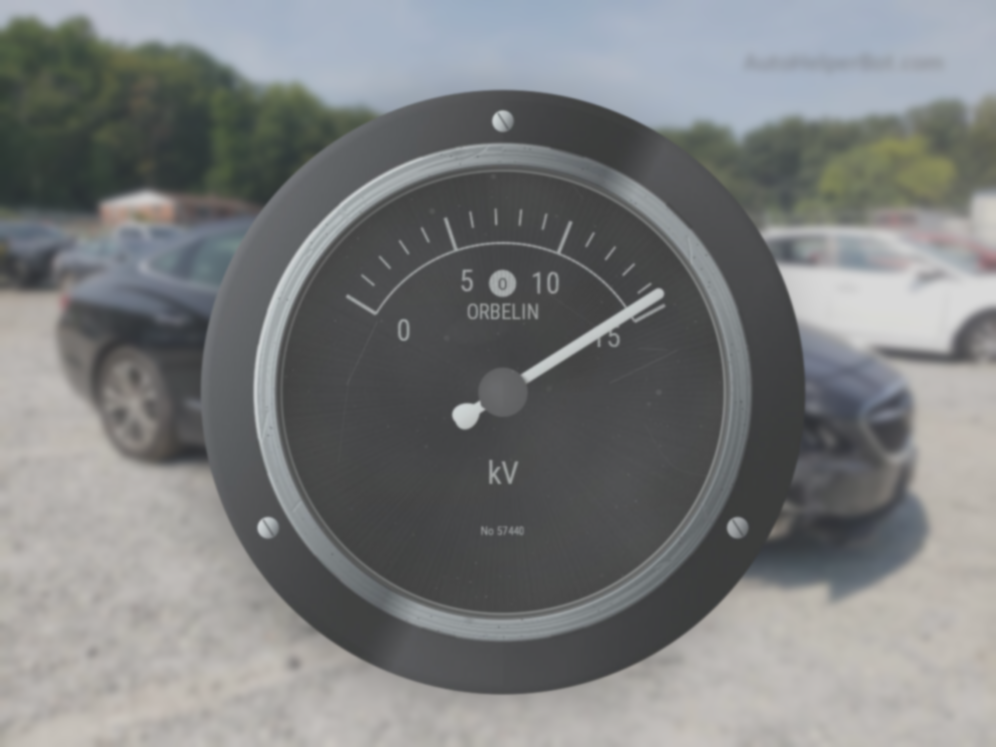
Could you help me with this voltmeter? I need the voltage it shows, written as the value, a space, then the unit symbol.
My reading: 14.5 kV
